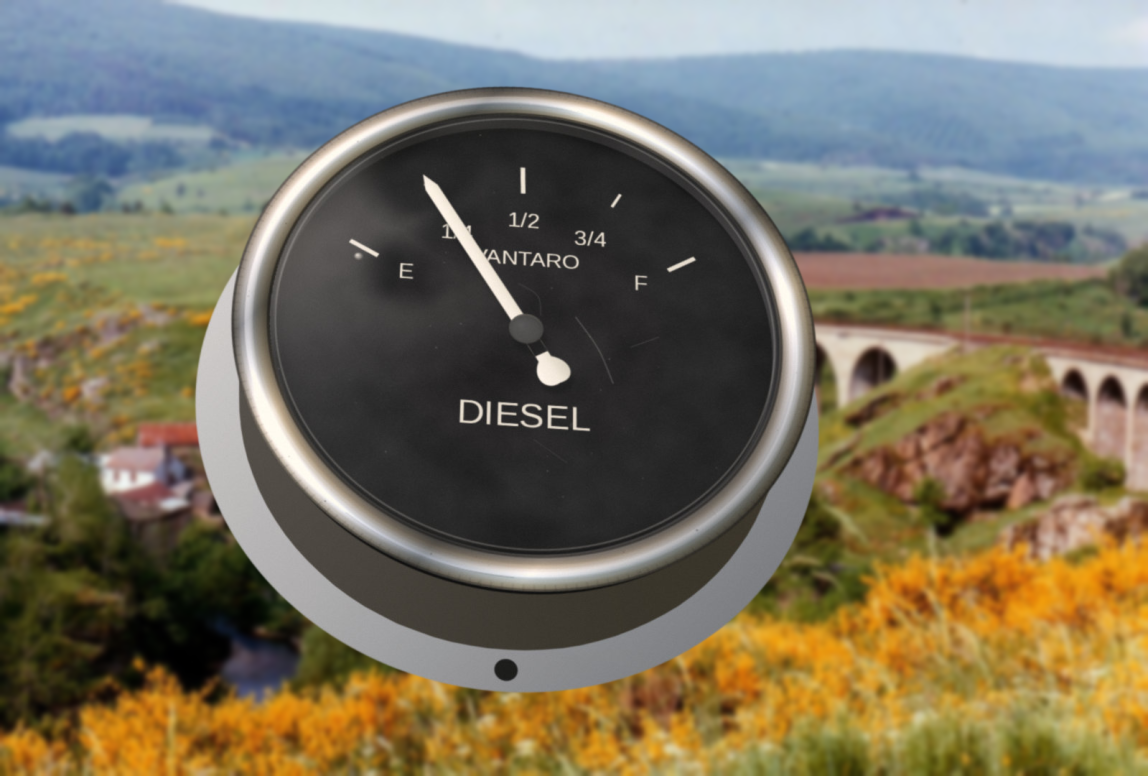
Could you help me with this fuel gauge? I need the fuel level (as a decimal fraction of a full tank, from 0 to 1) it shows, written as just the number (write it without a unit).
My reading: 0.25
